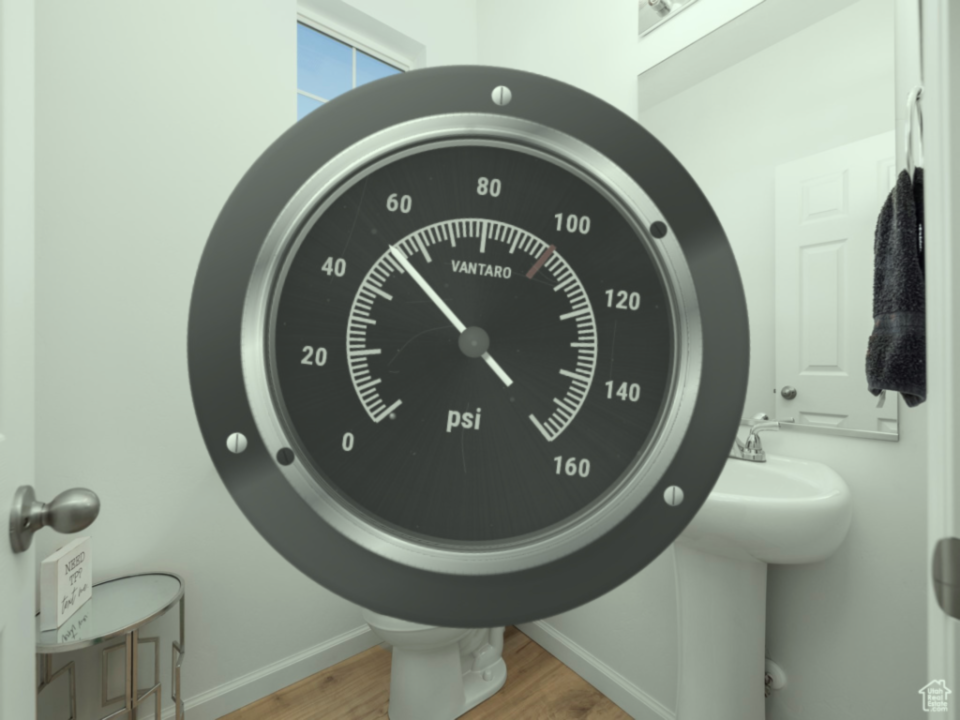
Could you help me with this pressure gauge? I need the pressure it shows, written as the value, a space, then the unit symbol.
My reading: 52 psi
